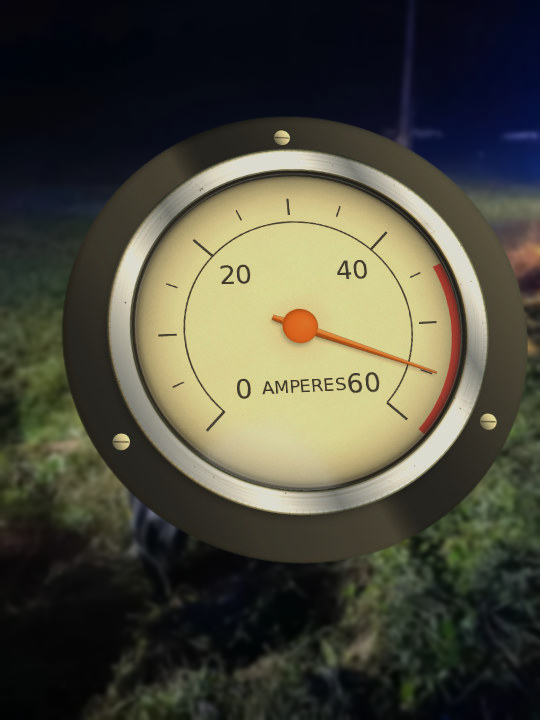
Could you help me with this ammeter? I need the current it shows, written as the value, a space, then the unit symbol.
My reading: 55 A
